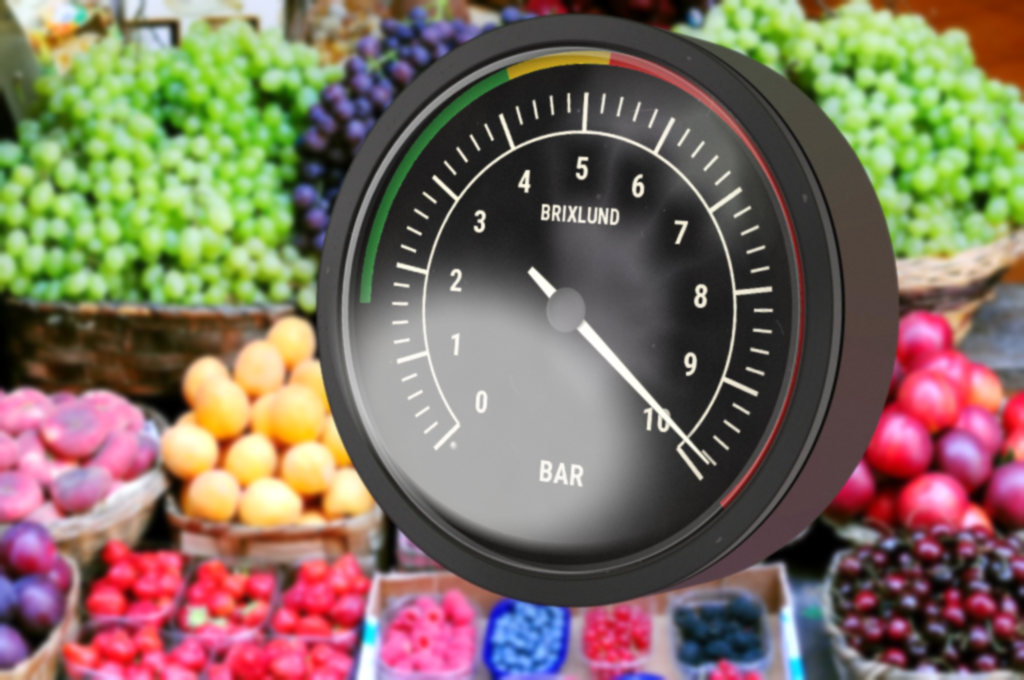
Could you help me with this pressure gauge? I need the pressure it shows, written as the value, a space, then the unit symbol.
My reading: 9.8 bar
